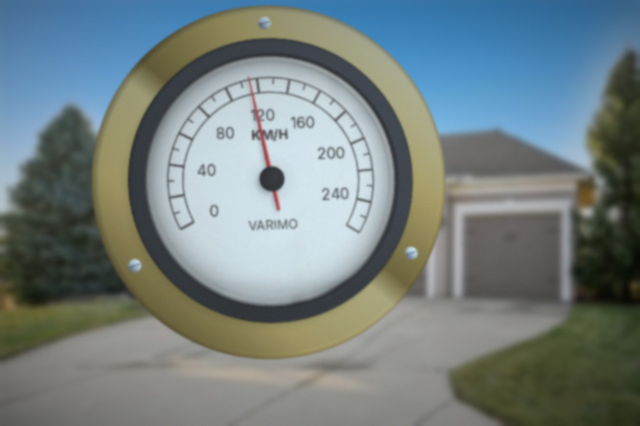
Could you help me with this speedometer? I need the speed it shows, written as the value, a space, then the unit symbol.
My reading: 115 km/h
